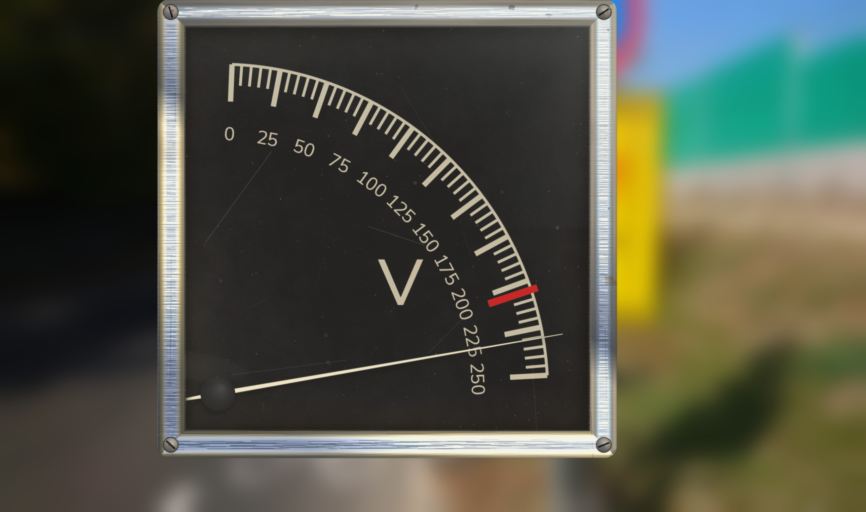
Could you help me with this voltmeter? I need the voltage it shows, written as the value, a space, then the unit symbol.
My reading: 230 V
